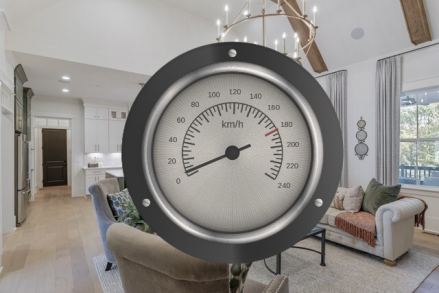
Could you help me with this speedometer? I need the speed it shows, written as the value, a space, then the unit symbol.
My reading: 5 km/h
